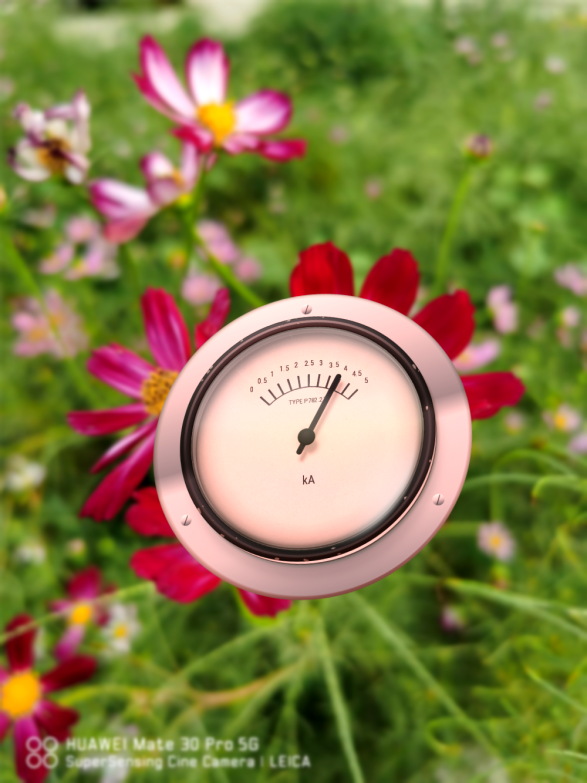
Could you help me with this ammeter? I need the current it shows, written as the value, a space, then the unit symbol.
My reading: 4 kA
